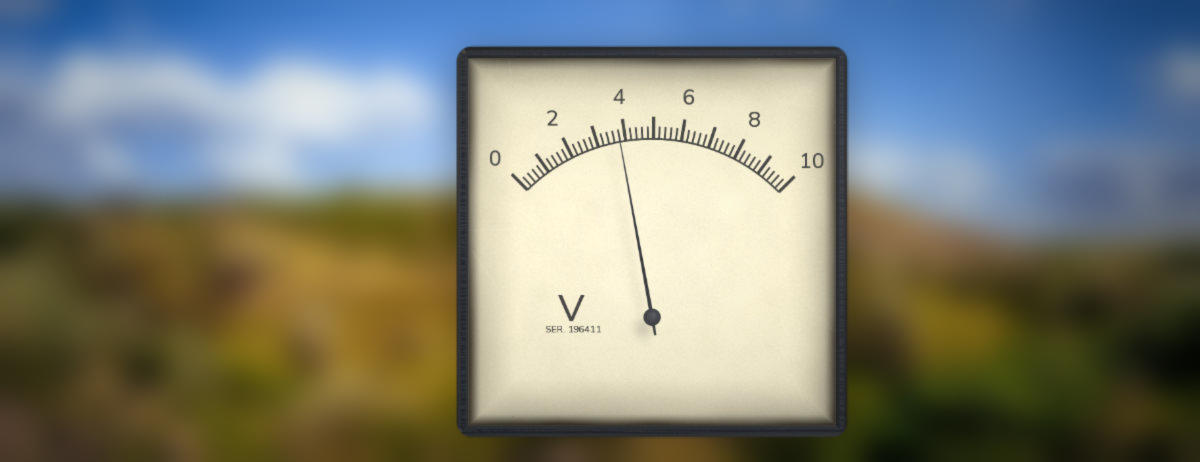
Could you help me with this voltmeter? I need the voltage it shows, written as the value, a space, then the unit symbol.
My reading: 3.8 V
